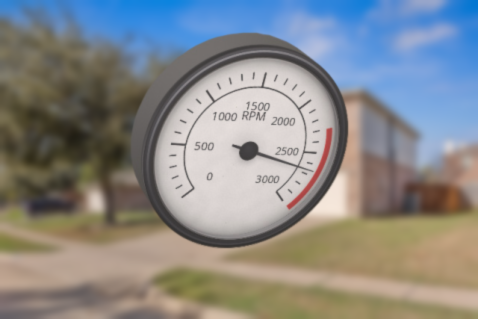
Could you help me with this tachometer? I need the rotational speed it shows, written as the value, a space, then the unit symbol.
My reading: 2650 rpm
